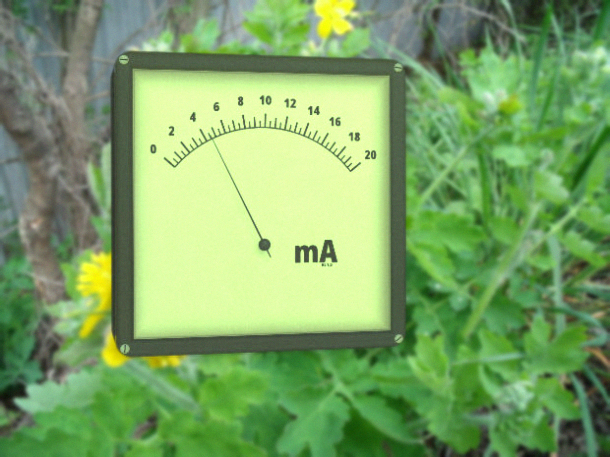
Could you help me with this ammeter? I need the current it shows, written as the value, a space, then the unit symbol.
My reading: 4.5 mA
